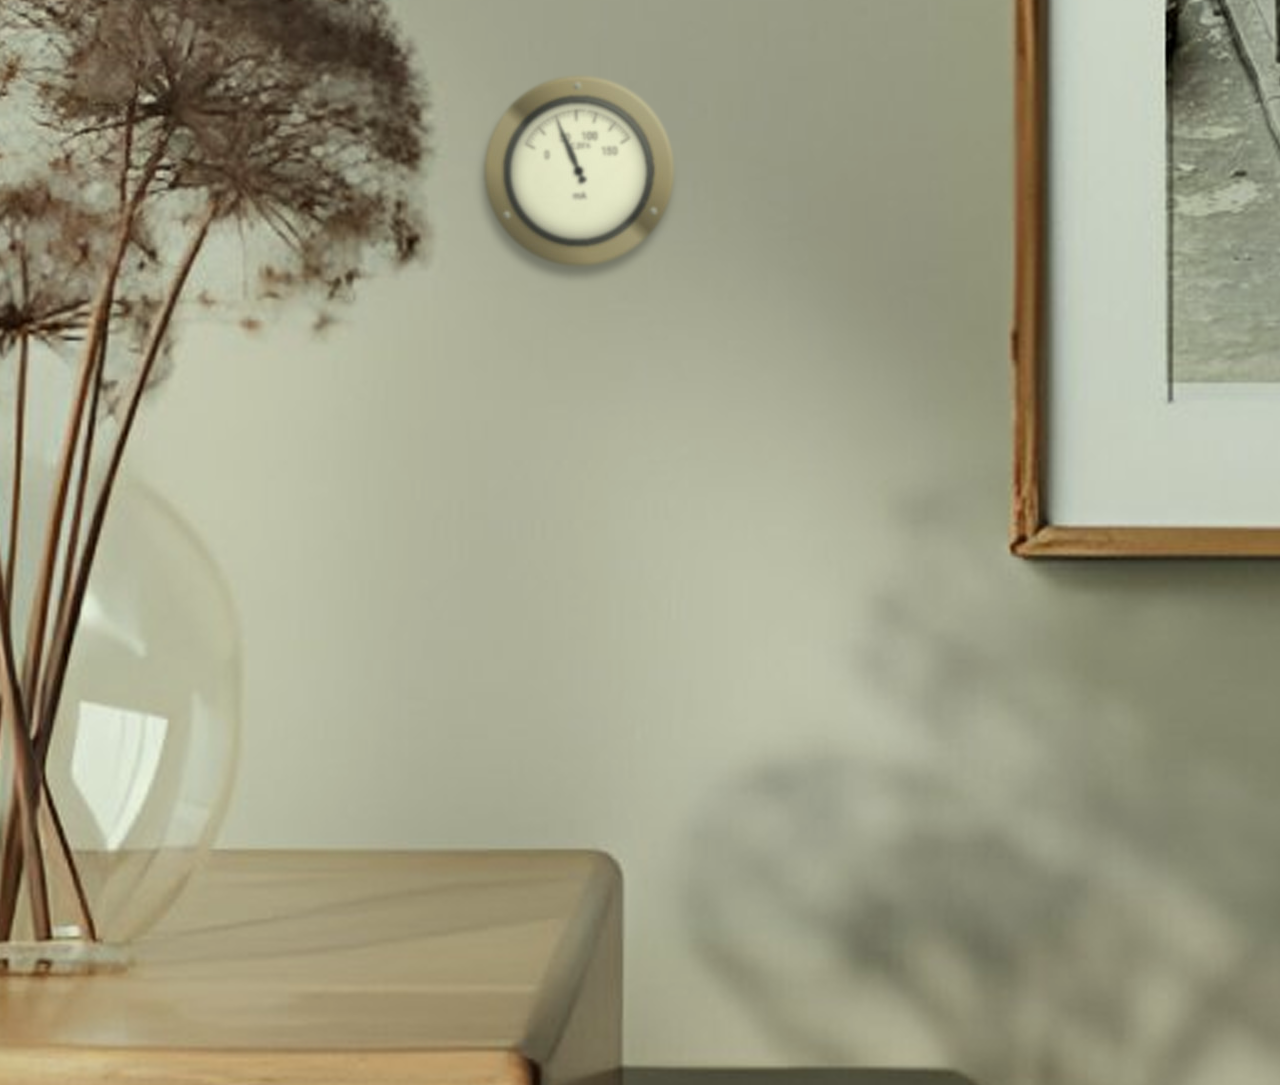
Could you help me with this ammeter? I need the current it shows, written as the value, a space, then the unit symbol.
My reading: 50 mA
